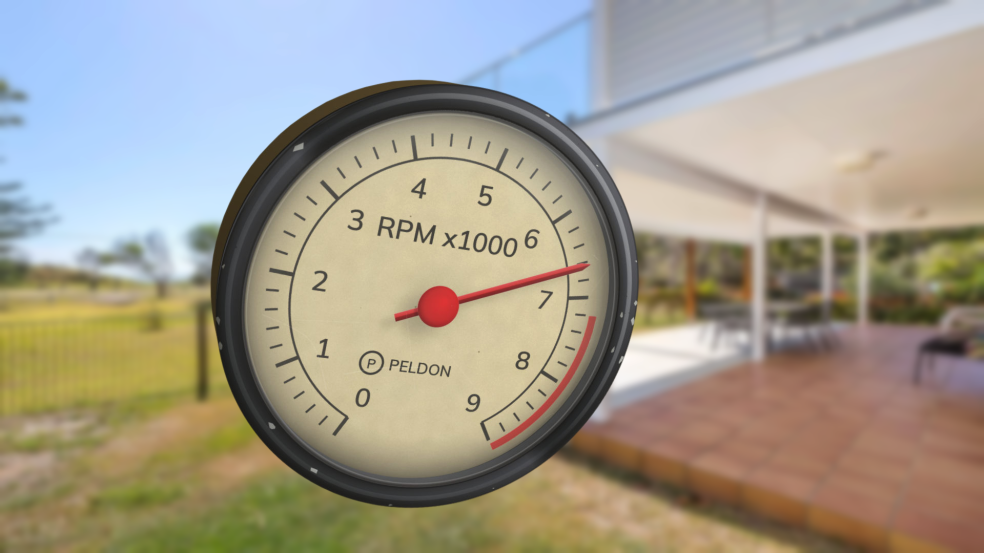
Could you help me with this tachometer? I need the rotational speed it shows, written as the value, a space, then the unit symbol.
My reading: 6600 rpm
